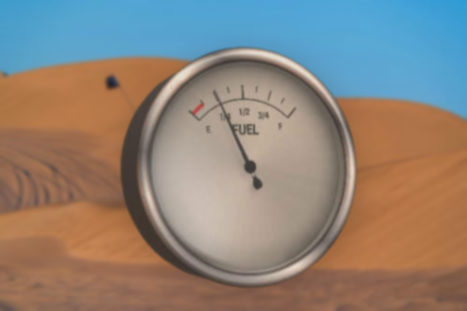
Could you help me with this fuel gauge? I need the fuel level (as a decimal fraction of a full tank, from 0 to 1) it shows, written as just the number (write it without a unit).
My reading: 0.25
